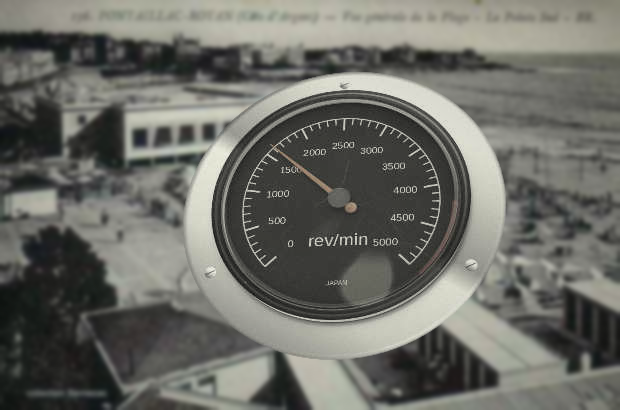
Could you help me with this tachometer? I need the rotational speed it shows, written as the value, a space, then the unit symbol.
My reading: 1600 rpm
